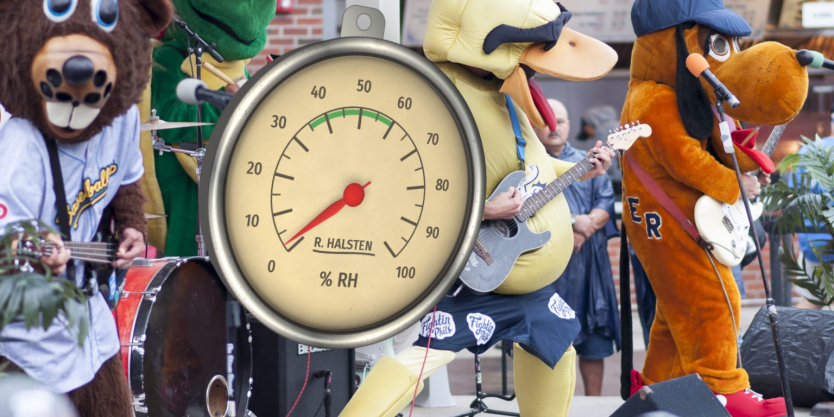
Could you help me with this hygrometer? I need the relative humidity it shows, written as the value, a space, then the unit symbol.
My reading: 2.5 %
